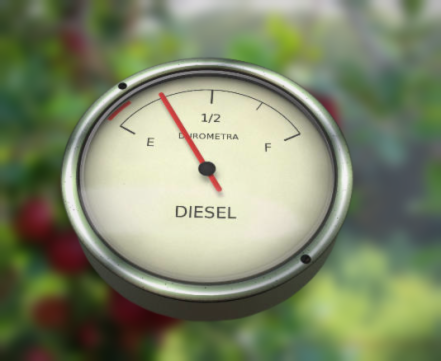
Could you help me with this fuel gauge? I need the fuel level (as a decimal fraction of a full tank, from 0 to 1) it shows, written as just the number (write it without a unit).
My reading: 0.25
